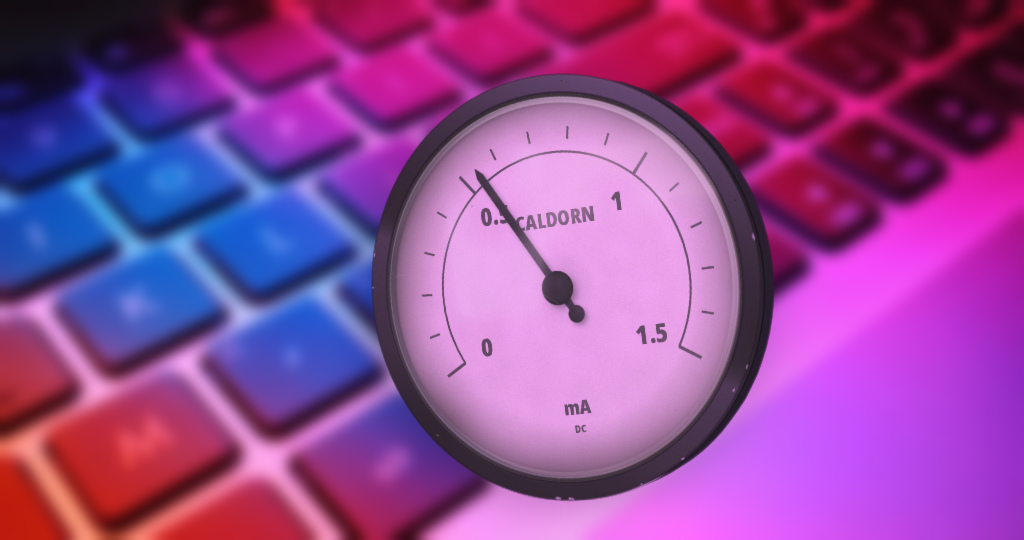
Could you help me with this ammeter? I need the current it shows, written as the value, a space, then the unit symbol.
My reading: 0.55 mA
